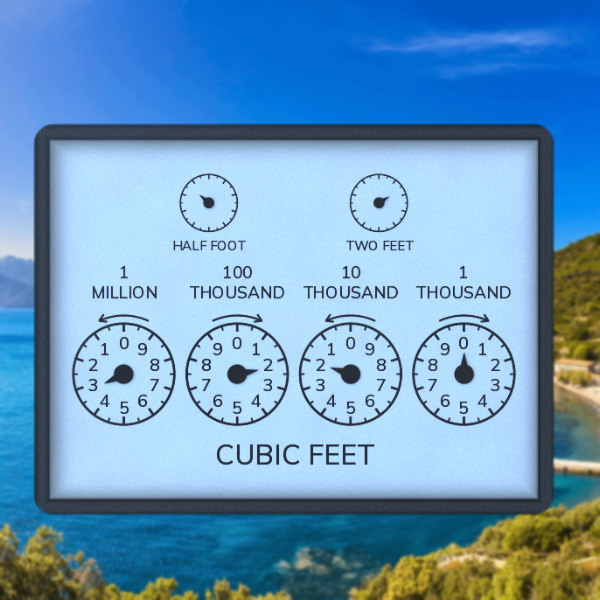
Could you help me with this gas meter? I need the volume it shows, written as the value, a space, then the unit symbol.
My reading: 322000 ft³
